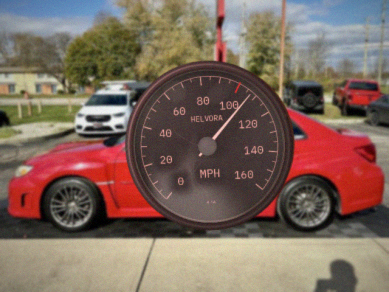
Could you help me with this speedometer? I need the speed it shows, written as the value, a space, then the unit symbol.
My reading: 107.5 mph
